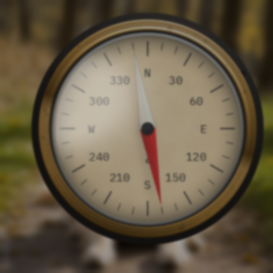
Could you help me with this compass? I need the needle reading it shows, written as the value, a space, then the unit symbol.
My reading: 170 °
